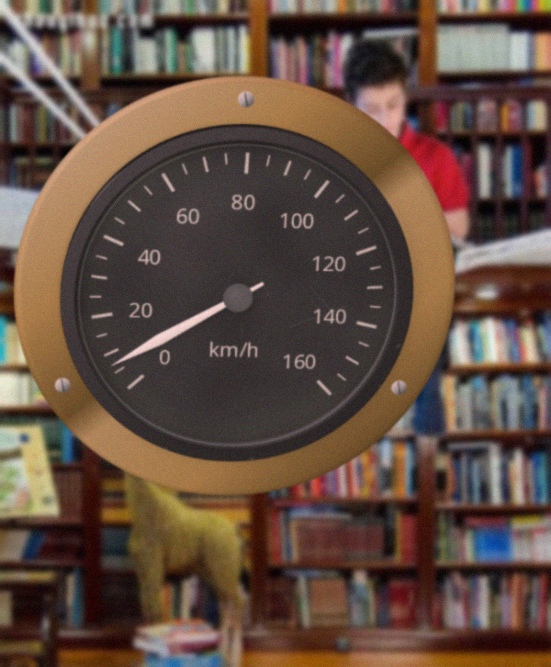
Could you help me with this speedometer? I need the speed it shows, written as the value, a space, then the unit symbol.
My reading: 7.5 km/h
